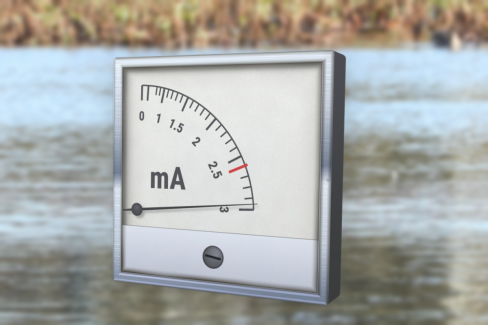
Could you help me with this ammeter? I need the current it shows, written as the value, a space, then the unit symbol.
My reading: 2.95 mA
